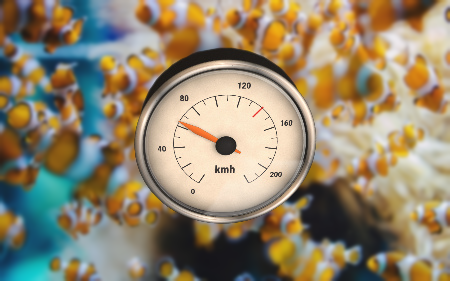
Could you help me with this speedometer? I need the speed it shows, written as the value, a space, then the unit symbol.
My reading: 65 km/h
